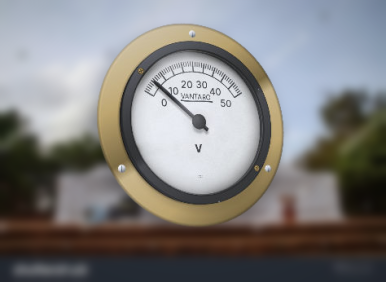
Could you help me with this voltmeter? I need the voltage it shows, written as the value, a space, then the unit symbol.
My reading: 5 V
